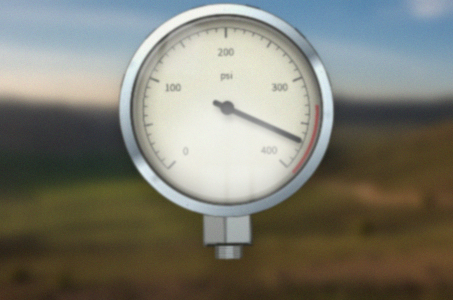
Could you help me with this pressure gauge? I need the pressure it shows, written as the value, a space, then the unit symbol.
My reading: 370 psi
